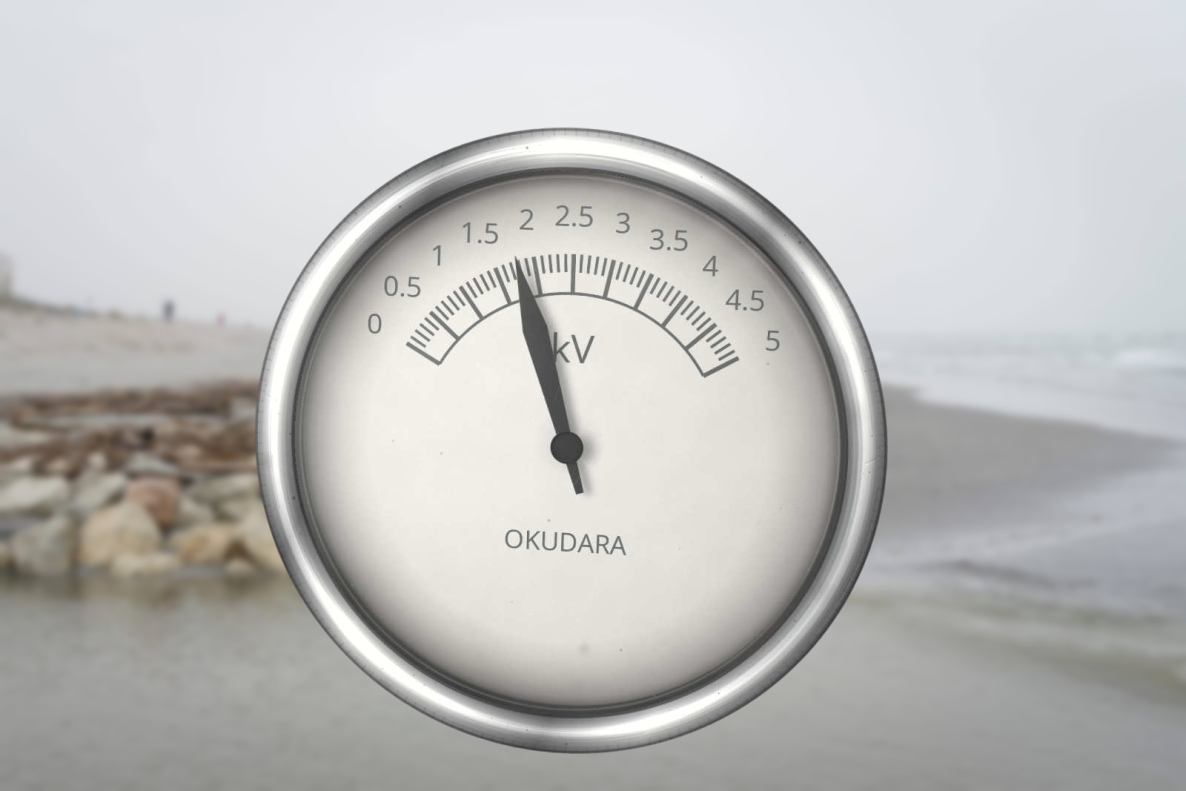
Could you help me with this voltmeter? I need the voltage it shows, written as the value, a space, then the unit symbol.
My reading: 1.8 kV
